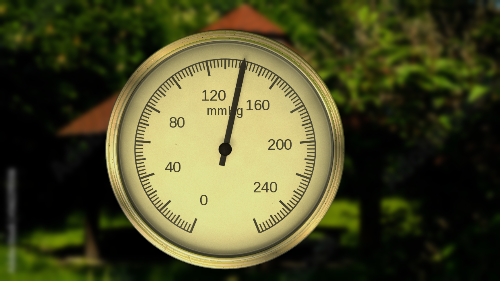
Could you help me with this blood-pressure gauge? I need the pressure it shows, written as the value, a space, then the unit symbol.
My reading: 140 mmHg
